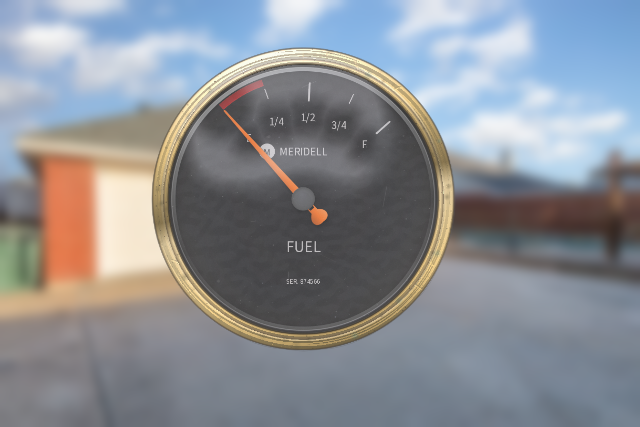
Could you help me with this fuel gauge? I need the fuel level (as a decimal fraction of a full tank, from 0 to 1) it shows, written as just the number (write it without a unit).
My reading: 0
